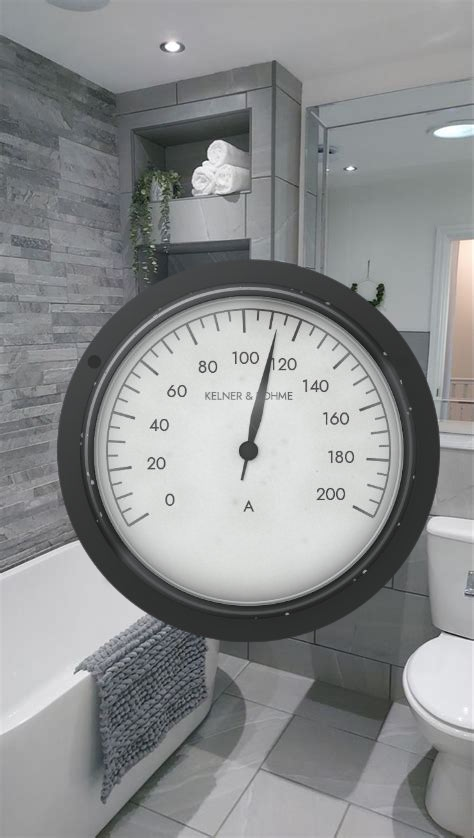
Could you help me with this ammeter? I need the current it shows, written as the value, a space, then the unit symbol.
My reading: 112.5 A
